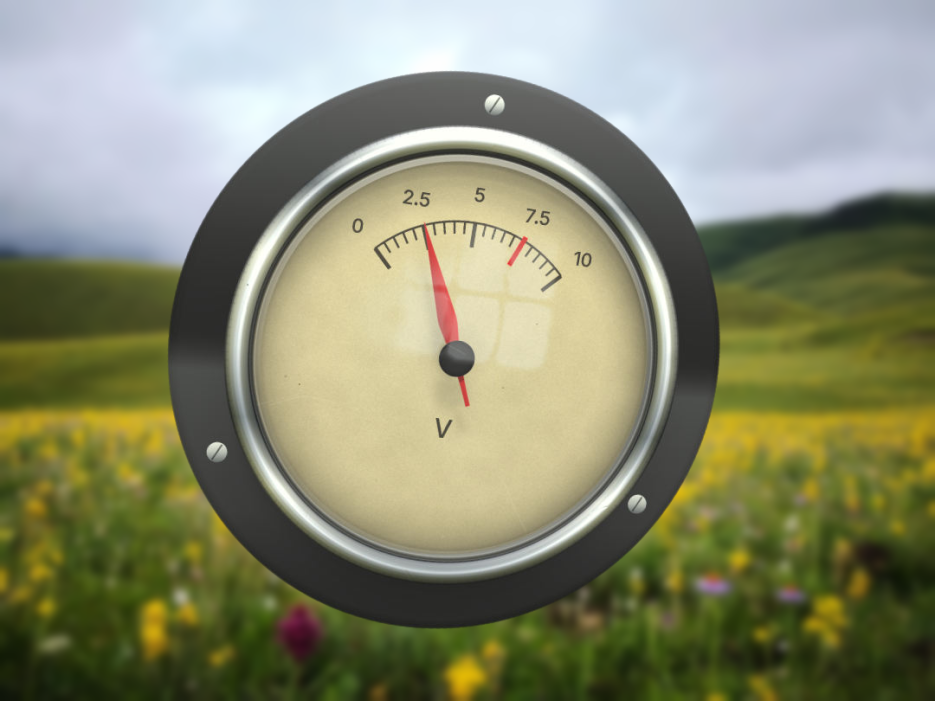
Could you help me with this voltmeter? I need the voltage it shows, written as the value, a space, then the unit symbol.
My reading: 2.5 V
